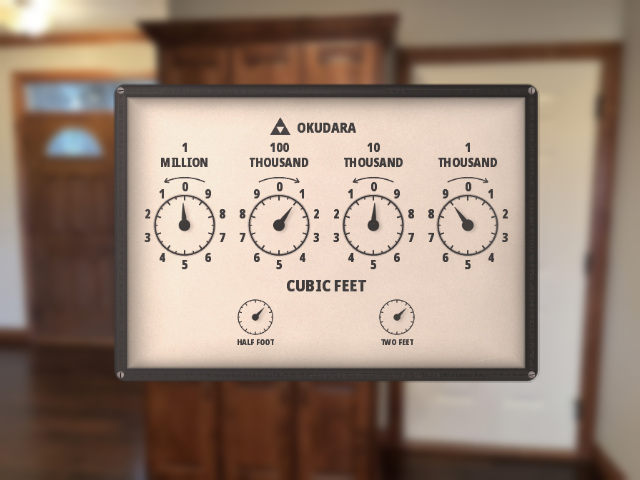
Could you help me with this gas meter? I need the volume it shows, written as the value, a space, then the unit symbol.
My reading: 9900 ft³
